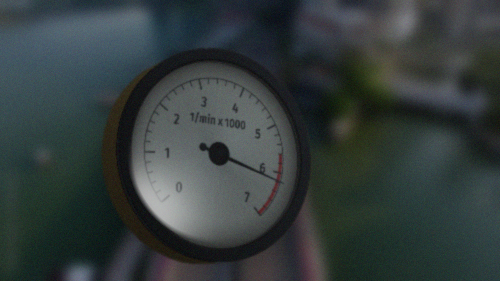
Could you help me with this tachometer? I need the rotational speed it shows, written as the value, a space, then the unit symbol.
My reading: 6200 rpm
